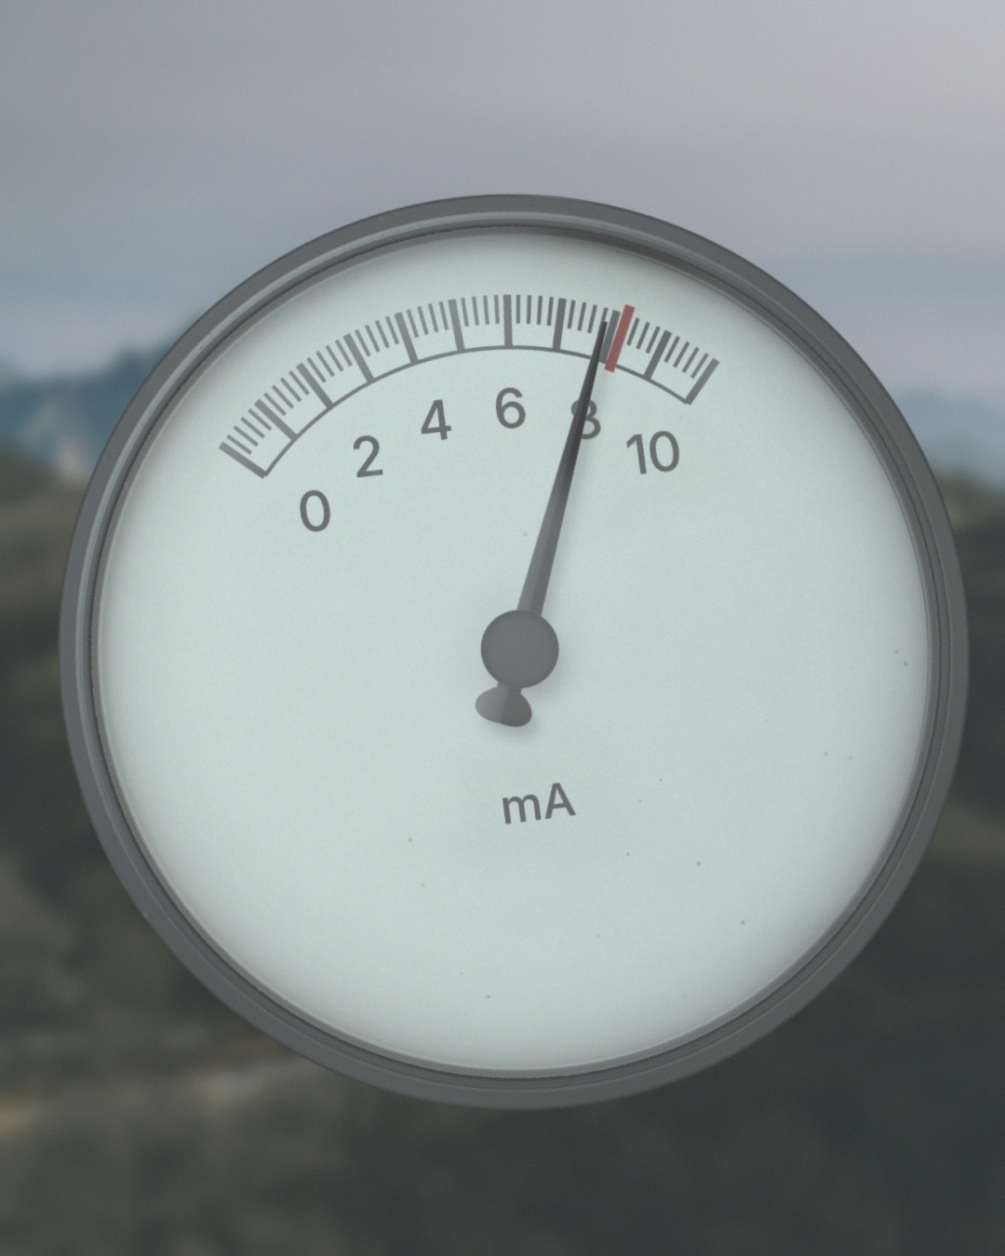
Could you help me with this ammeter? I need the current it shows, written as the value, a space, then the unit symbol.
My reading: 7.8 mA
